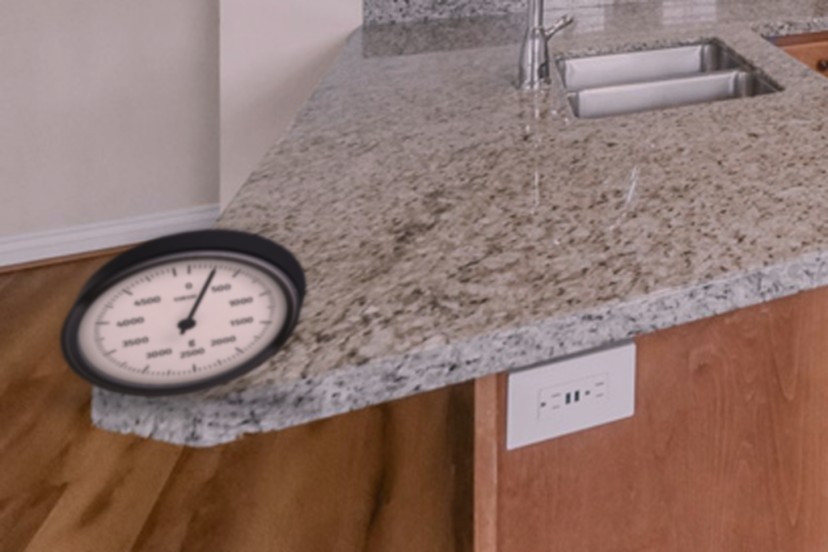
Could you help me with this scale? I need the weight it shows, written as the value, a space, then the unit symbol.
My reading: 250 g
